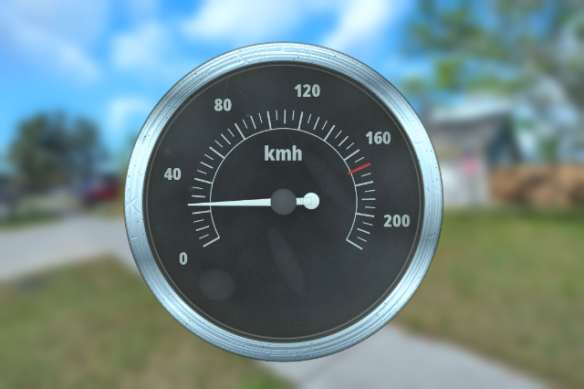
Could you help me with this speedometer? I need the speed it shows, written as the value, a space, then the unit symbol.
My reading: 25 km/h
